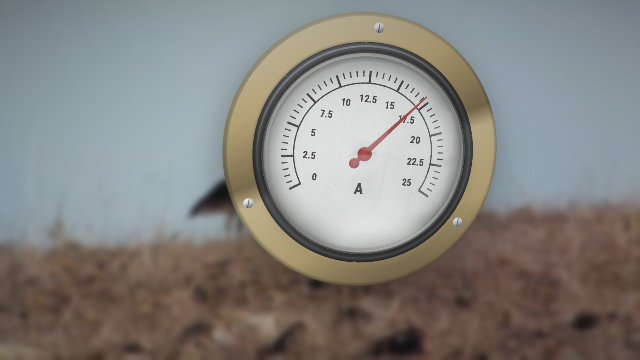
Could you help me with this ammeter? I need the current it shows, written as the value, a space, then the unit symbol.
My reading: 17 A
